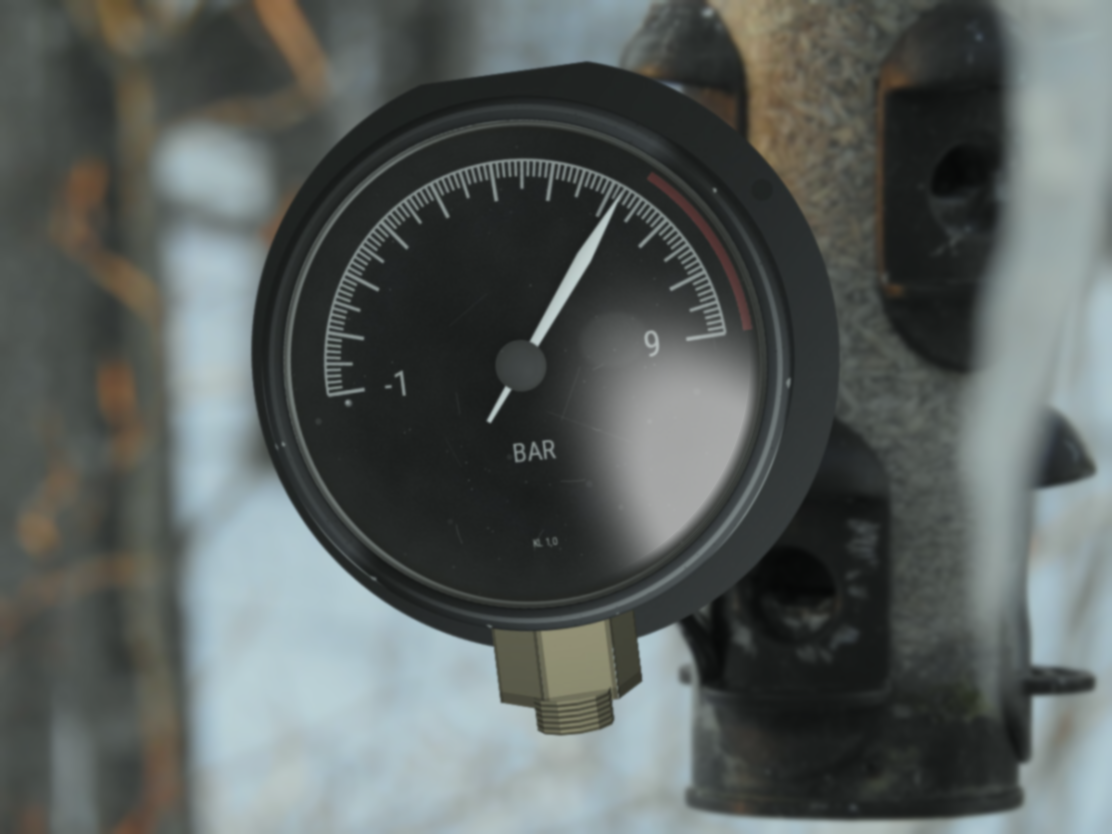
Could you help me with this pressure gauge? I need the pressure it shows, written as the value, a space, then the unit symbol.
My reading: 6.2 bar
